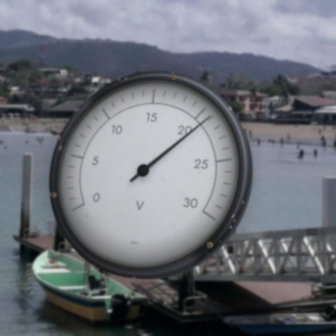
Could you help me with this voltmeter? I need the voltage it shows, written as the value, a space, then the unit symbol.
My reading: 21 V
